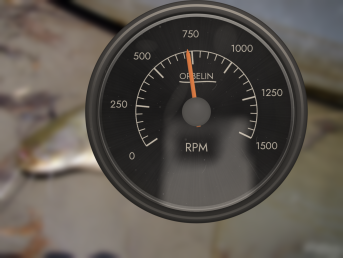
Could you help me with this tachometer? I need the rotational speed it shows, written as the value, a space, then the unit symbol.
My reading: 725 rpm
